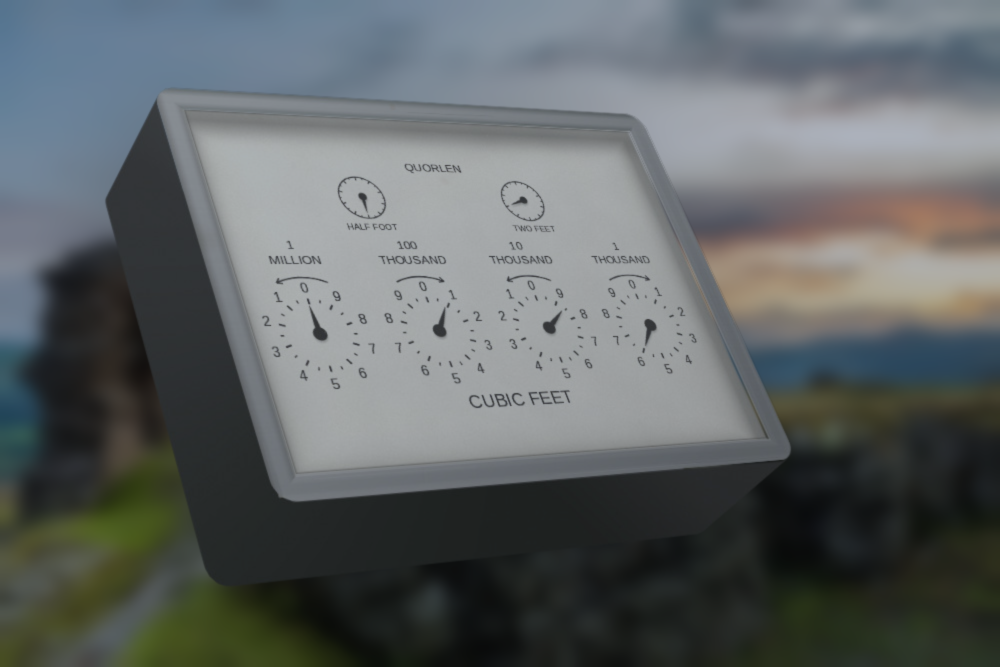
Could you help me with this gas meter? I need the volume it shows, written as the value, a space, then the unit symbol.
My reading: 8600 ft³
